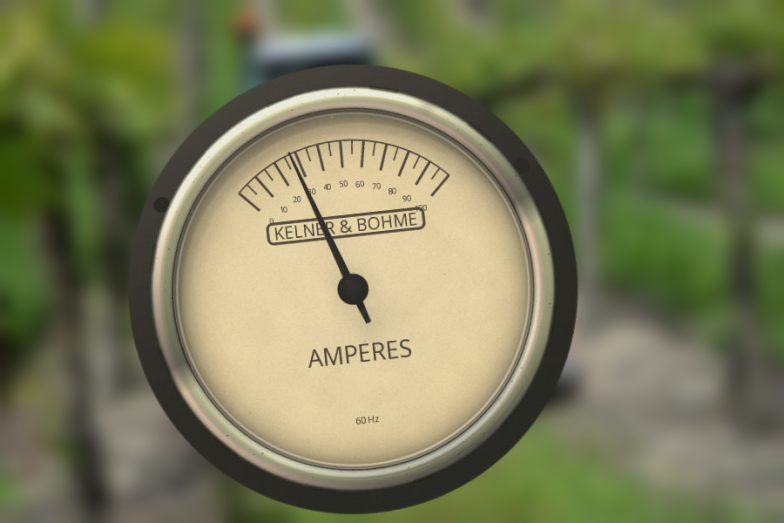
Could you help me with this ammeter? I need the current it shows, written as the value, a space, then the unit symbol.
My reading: 27.5 A
